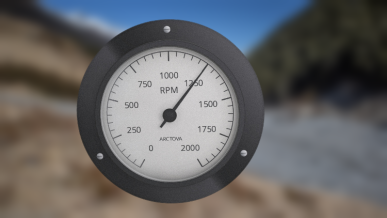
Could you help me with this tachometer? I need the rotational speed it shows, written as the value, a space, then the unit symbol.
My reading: 1250 rpm
